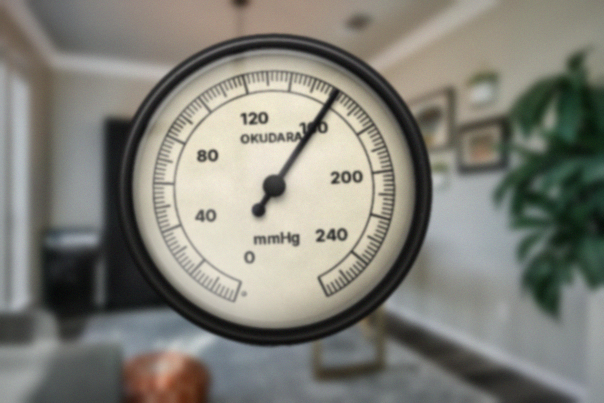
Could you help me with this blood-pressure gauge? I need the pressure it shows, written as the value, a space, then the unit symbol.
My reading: 160 mmHg
